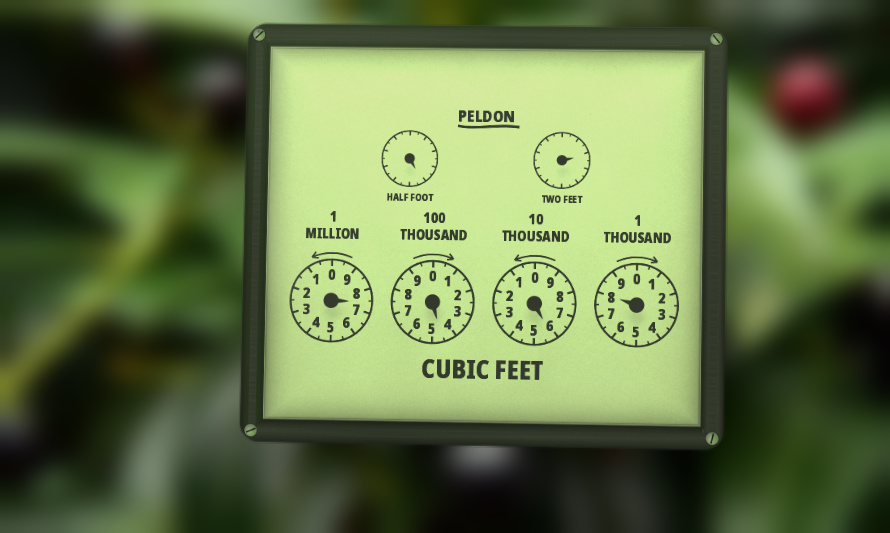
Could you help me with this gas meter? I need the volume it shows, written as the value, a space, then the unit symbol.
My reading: 745800 ft³
